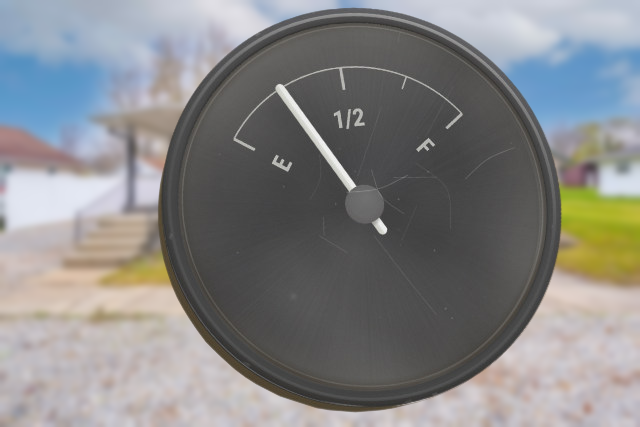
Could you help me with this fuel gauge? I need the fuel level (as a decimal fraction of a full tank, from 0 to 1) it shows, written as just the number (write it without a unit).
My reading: 0.25
